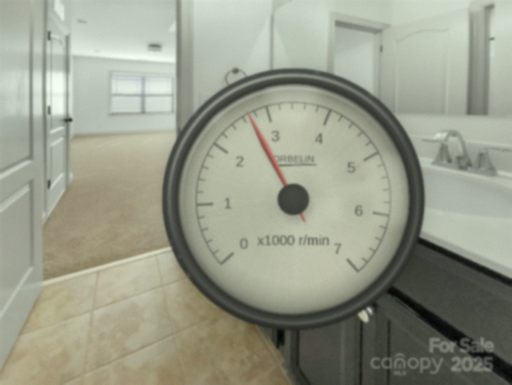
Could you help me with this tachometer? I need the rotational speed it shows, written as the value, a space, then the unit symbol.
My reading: 2700 rpm
